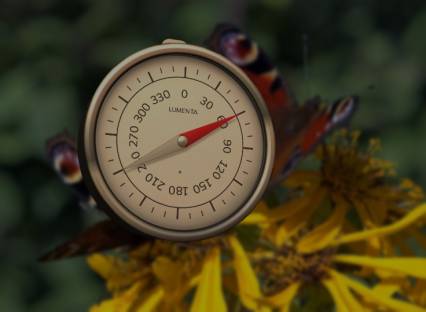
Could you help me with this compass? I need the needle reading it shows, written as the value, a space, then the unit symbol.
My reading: 60 °
